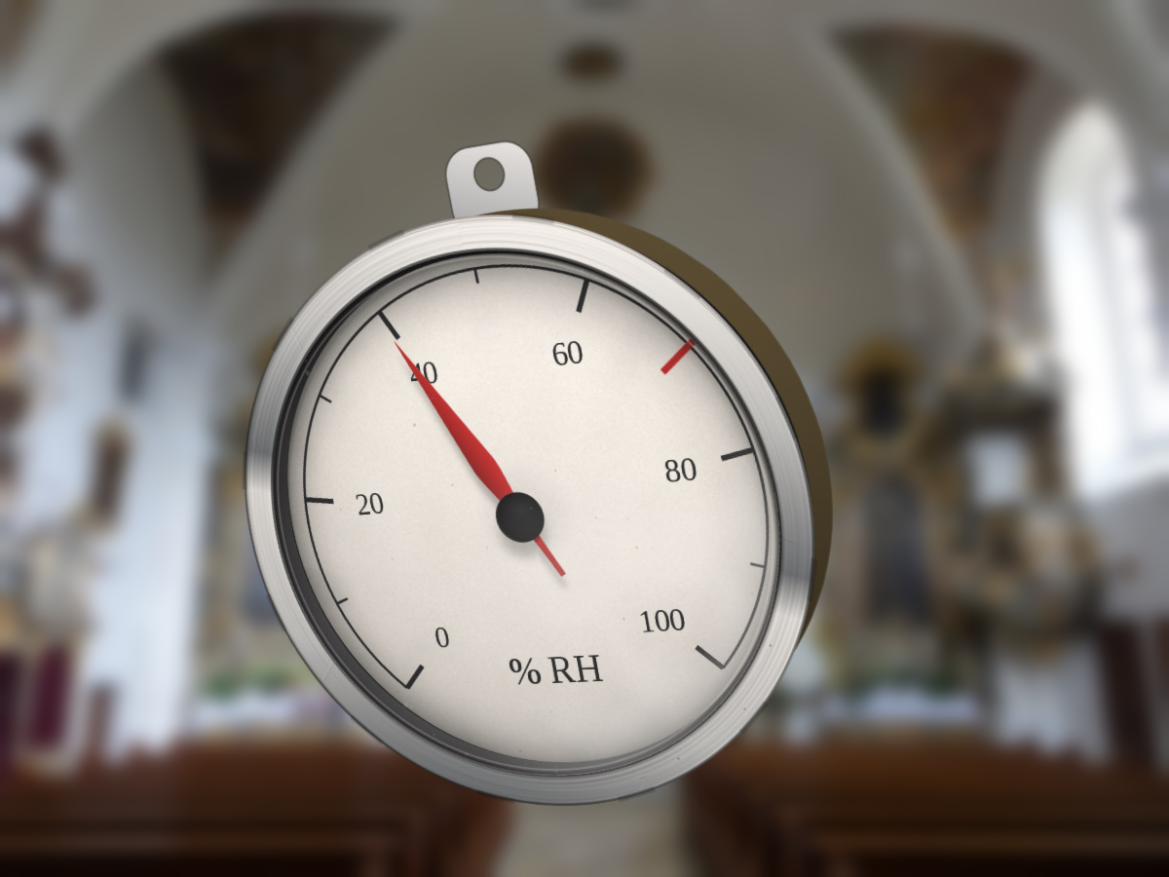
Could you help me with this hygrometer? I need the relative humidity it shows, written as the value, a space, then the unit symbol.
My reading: 40 %
